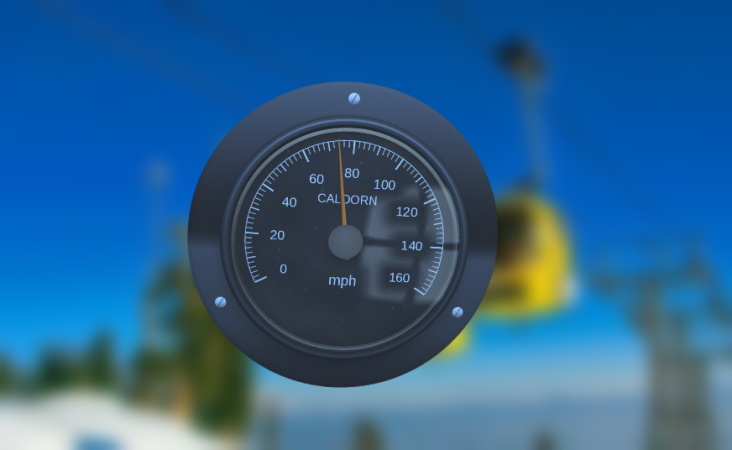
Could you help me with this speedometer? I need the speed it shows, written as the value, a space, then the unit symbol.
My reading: 74 mph
